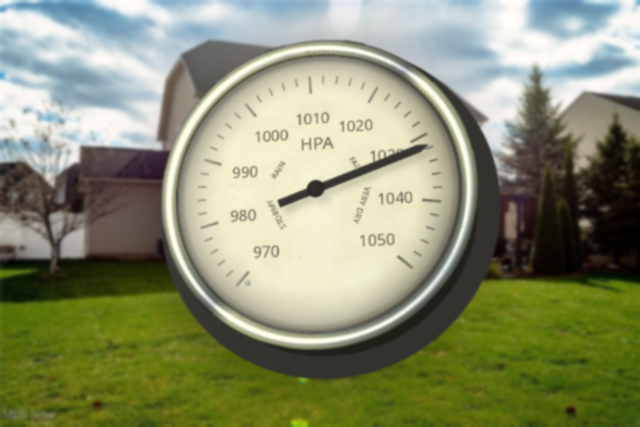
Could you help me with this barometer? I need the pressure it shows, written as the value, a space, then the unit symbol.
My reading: 1032 hPa
